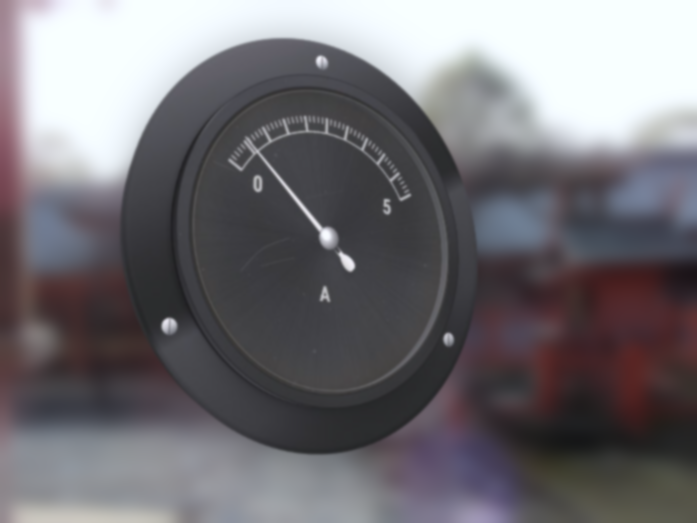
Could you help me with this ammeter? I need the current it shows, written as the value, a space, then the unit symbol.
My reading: 0.5 A
